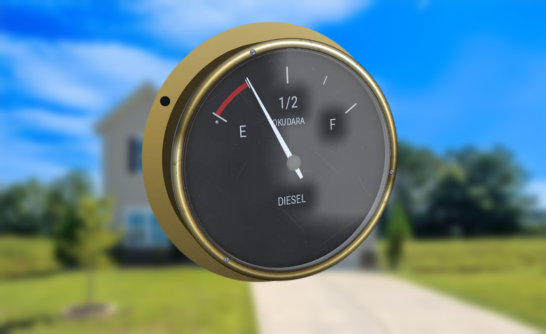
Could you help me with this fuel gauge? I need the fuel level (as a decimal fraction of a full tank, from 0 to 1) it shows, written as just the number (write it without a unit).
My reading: 0.25
